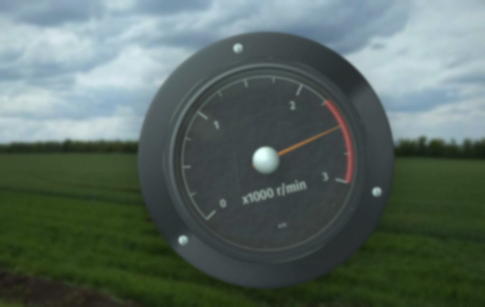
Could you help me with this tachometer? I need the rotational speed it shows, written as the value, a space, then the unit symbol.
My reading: 2500 rpm
